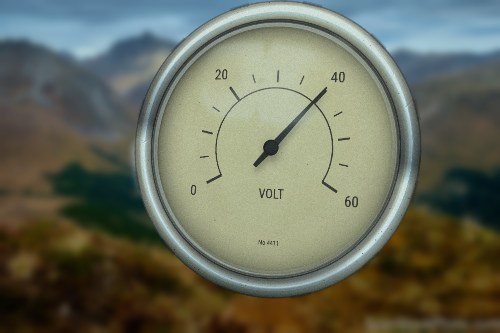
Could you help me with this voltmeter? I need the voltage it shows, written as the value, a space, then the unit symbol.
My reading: 40 V
